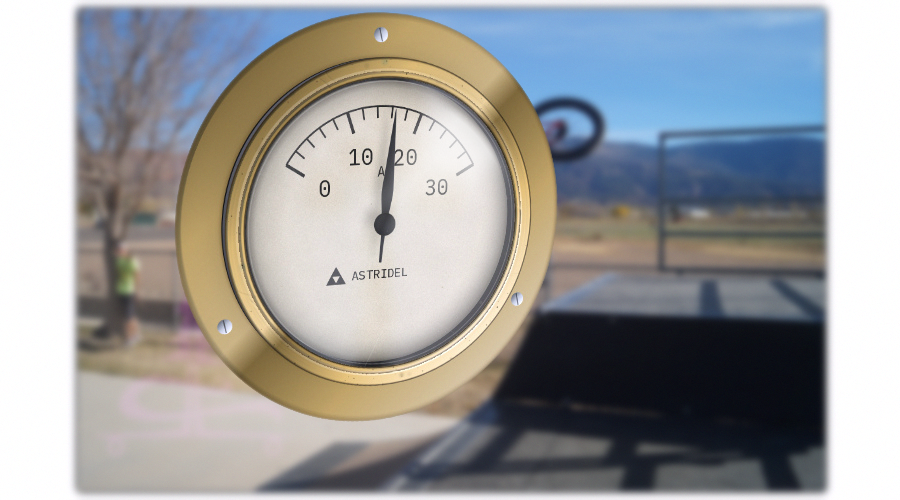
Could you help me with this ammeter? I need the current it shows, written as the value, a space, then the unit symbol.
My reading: 16 A
